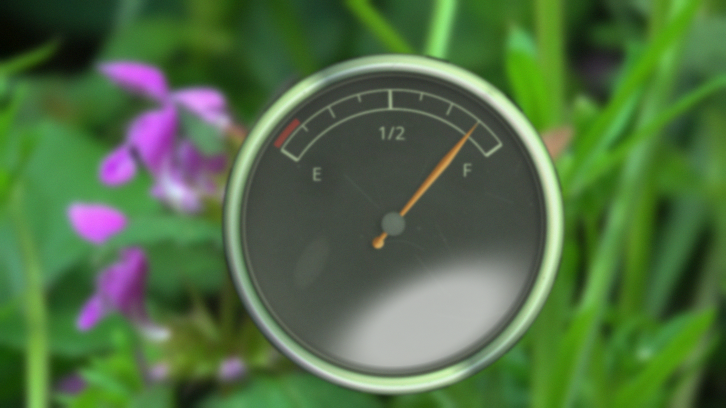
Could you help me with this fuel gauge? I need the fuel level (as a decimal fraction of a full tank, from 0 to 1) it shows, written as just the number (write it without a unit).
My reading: 0.875
